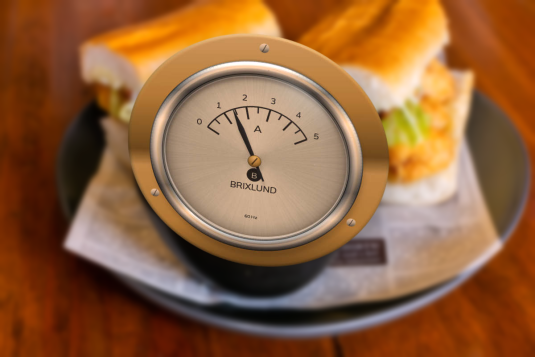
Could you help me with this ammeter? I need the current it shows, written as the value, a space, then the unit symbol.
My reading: 1.5 A
